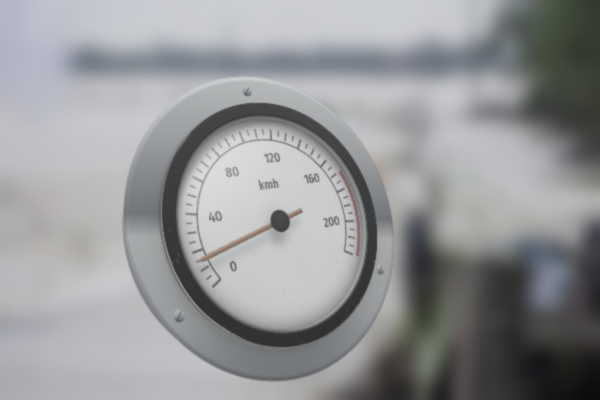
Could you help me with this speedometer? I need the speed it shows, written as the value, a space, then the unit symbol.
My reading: 15 km/h
